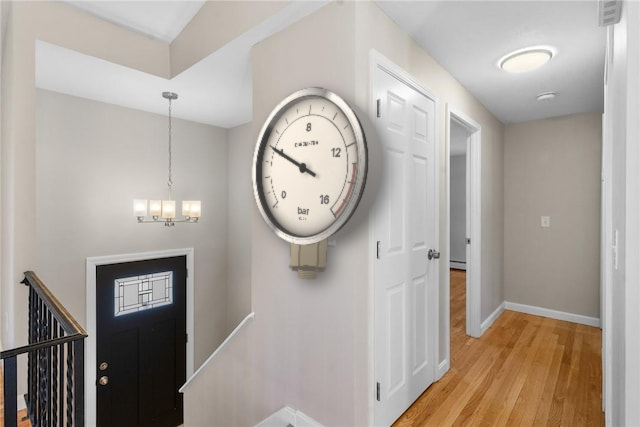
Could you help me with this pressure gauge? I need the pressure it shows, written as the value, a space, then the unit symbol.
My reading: 4 bar
